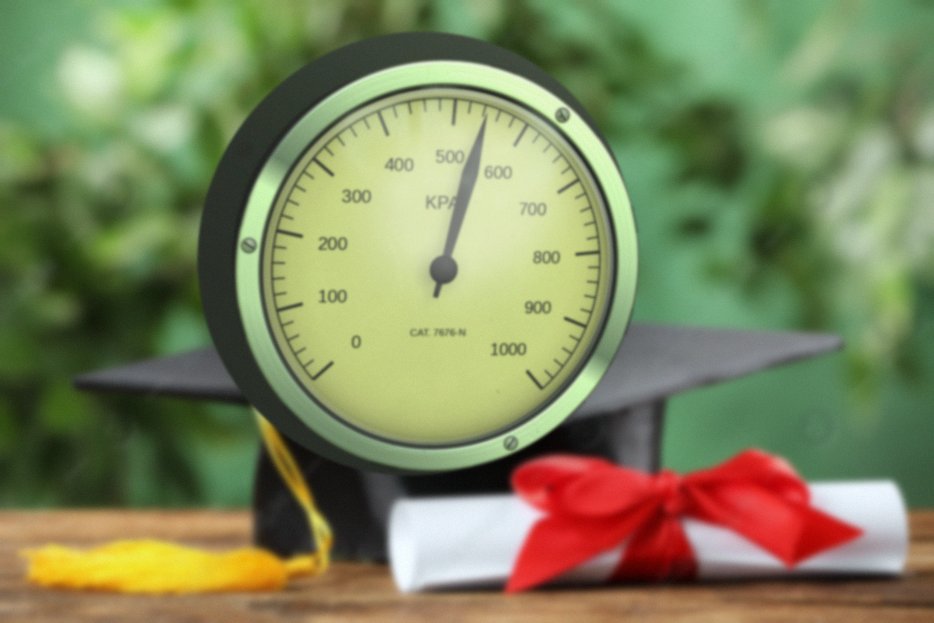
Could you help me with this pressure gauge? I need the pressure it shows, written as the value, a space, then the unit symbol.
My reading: 540 kPa
